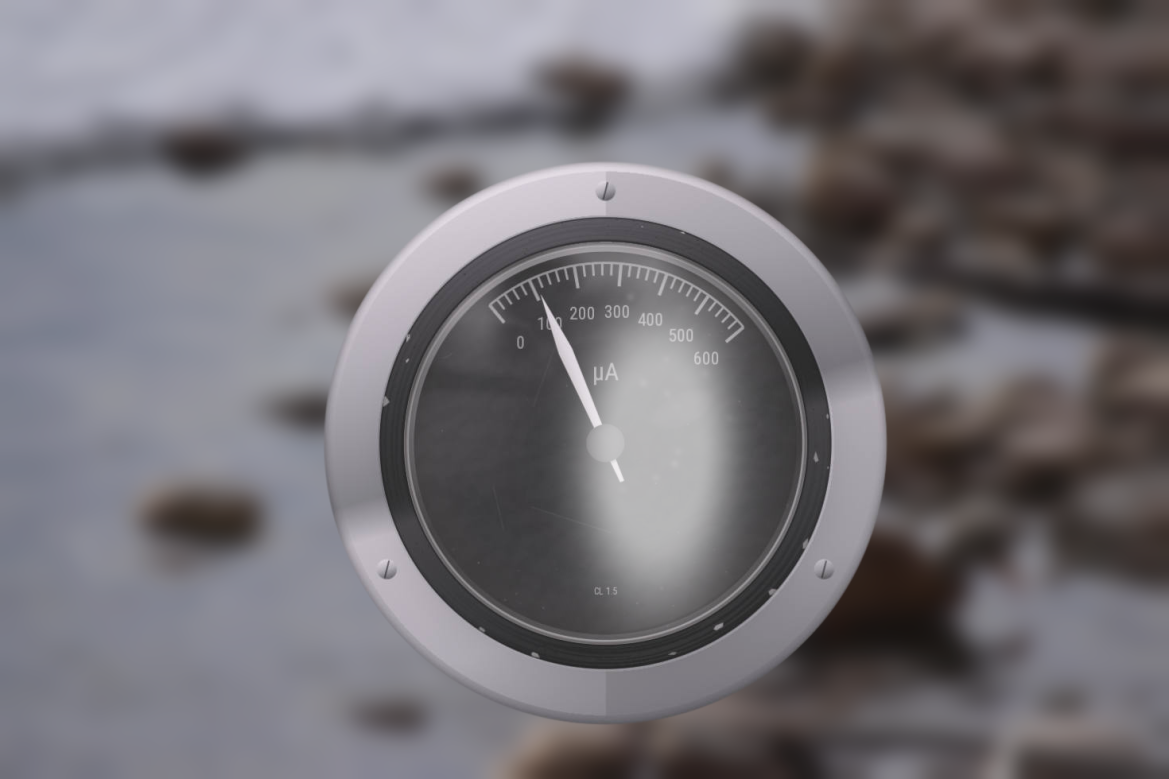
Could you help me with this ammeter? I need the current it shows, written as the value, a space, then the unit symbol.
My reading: 110 µA
